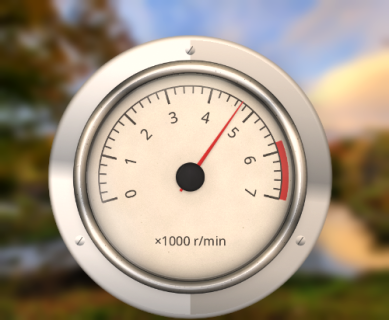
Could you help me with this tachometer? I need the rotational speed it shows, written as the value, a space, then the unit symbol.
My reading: 4700 rpm
